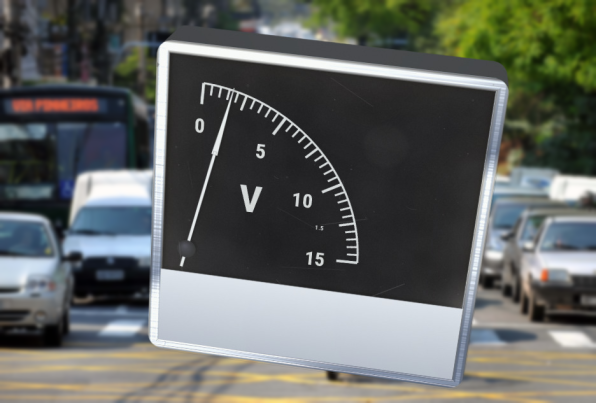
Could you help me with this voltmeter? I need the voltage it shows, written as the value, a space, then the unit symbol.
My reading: 1.75 V
